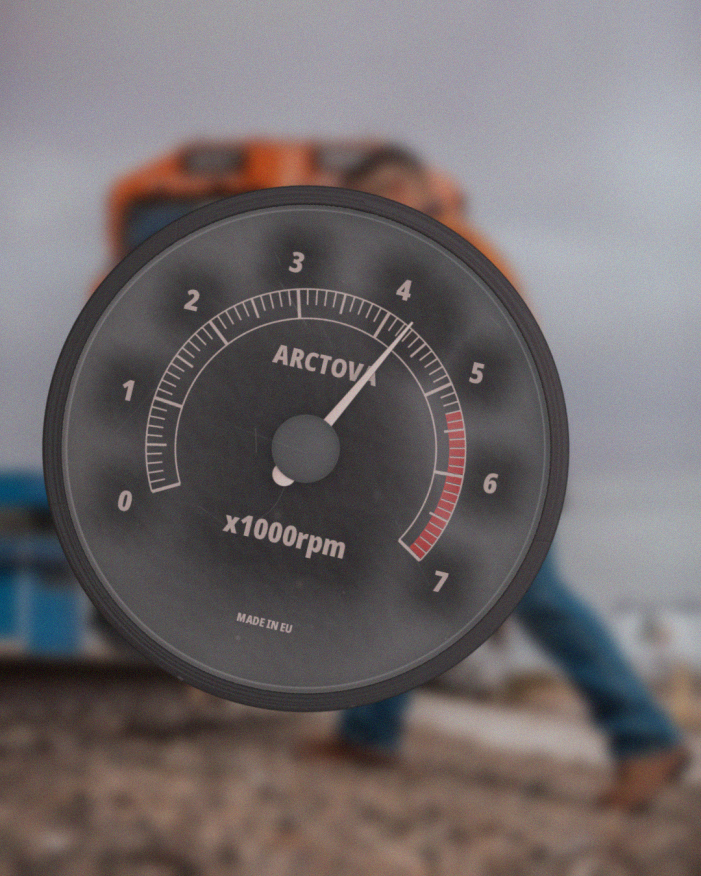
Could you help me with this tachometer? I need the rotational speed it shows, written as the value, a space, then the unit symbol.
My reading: 4250 rpm
